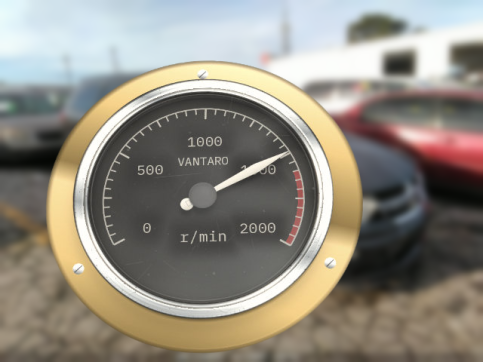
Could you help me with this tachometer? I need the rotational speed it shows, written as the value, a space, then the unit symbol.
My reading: 1500 rpm
